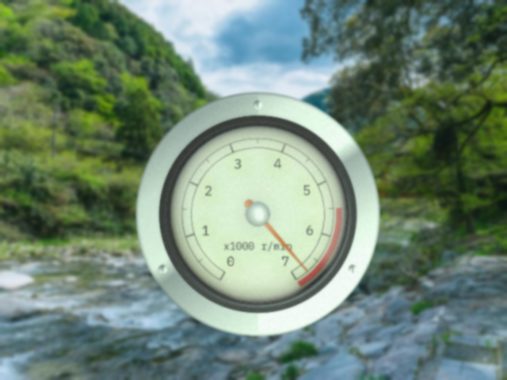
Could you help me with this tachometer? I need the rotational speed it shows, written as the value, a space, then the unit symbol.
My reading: 6750 rpm
